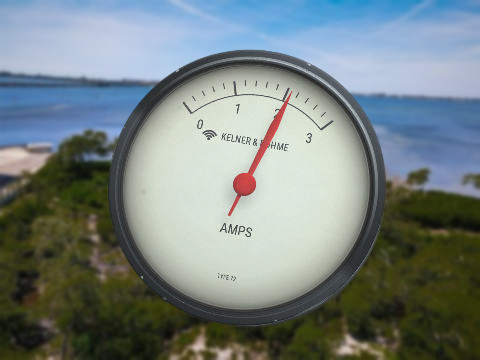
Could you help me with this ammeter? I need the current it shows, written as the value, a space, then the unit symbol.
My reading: 2.1 A
